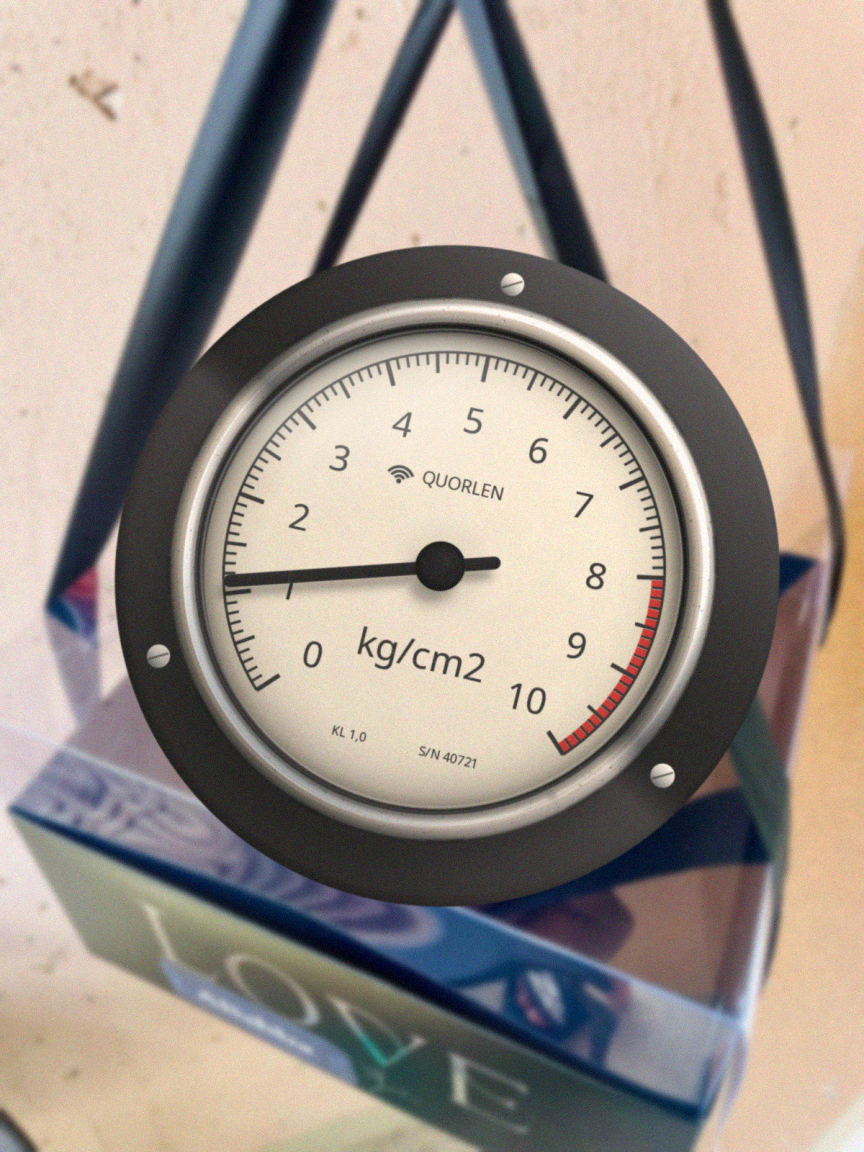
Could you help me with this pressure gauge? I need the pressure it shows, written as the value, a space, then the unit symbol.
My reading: 1.1 kg/cm²
